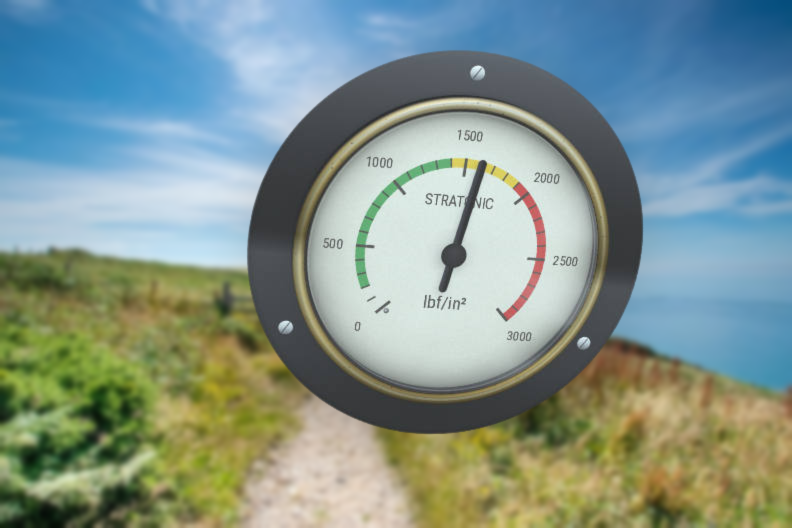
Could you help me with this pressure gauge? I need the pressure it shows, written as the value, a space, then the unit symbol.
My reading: 1600 psi
